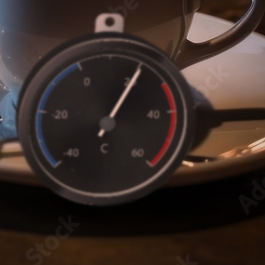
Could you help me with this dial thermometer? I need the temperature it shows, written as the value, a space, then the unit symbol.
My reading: 20 °C
